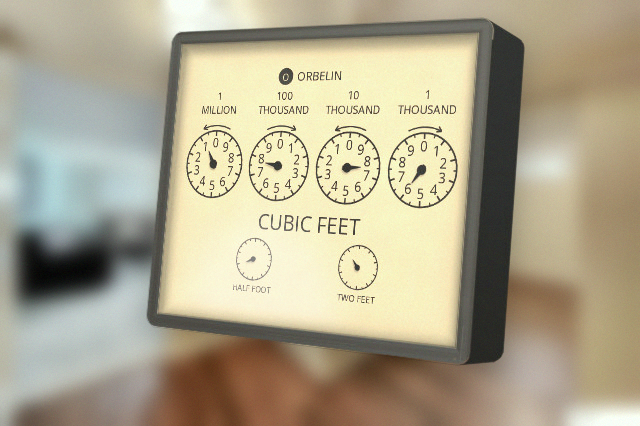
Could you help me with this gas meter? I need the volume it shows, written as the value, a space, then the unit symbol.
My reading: 77600 ft³
